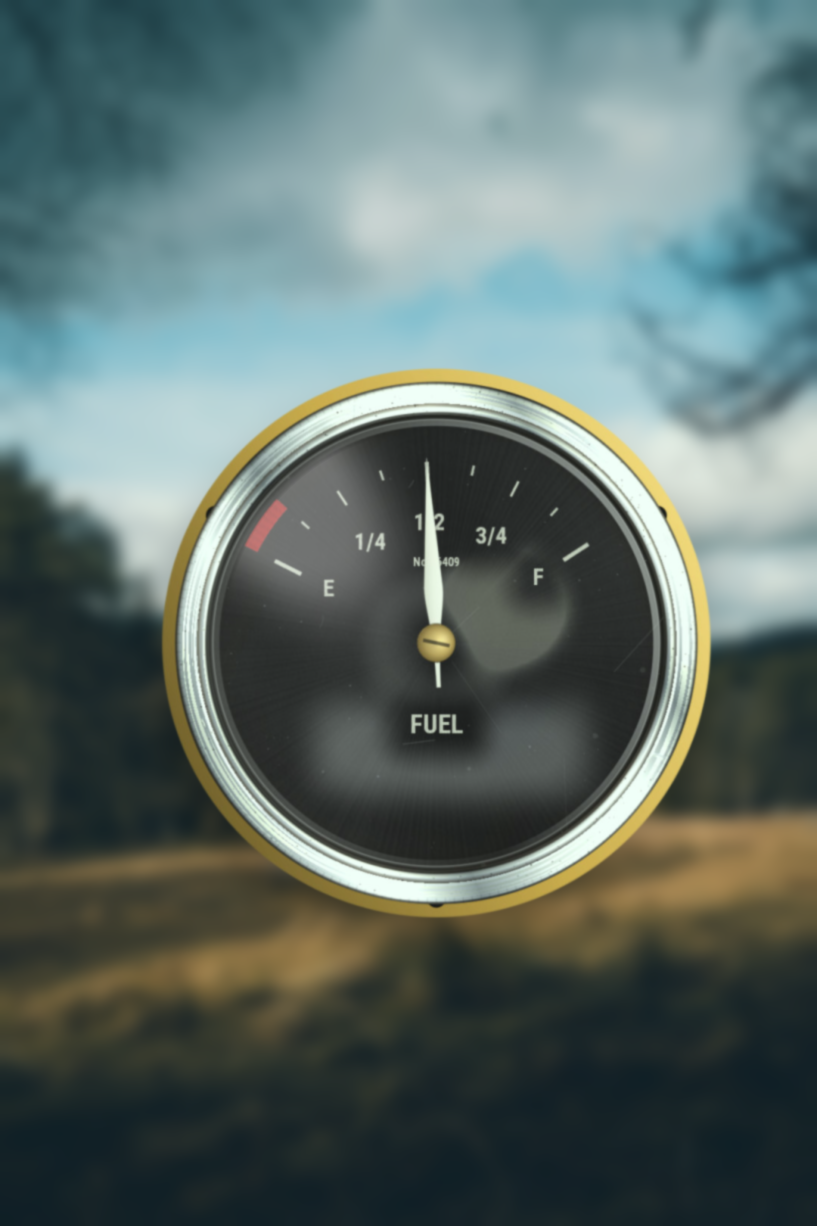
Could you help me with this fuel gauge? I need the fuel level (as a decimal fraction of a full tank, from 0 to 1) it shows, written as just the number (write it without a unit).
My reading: 0.5
